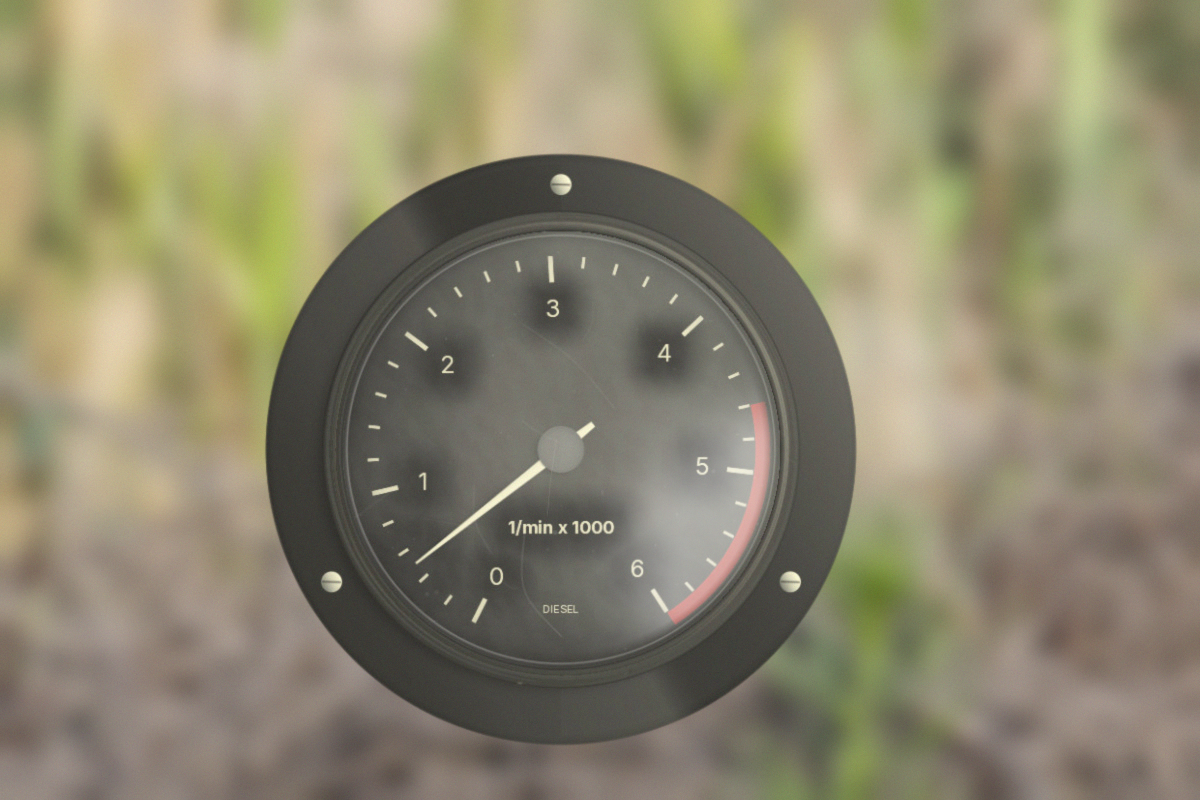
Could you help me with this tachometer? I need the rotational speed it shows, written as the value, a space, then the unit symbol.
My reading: 500 rpm
